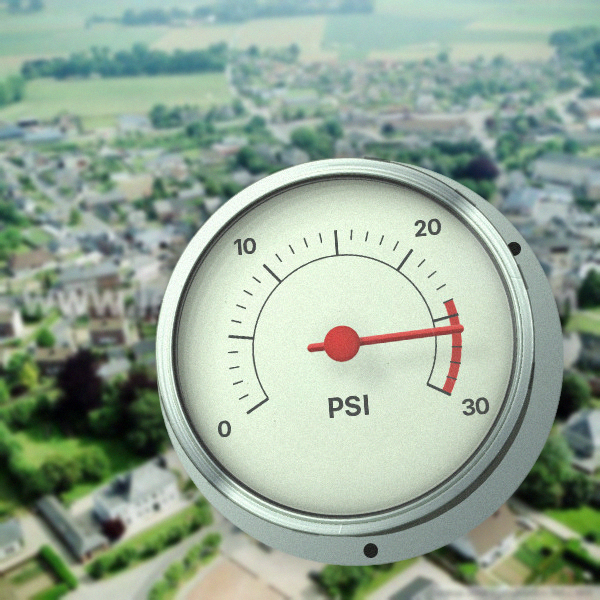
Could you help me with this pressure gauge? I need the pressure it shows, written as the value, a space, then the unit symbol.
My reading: 26 psi
